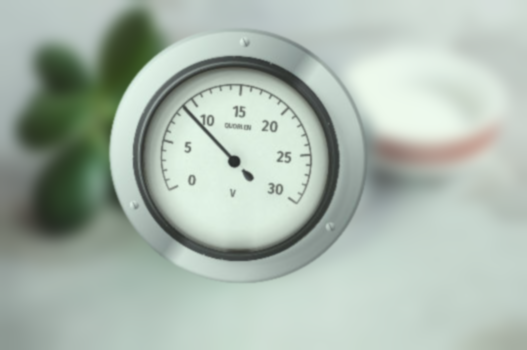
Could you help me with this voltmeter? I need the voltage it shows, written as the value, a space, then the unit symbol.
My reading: 9 V
